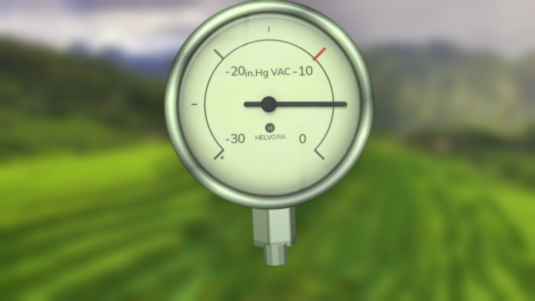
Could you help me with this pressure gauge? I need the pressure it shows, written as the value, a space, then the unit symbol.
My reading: -5 inHg
